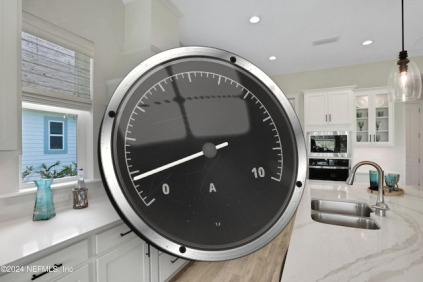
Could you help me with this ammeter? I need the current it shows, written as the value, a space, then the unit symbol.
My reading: 0.8 A
